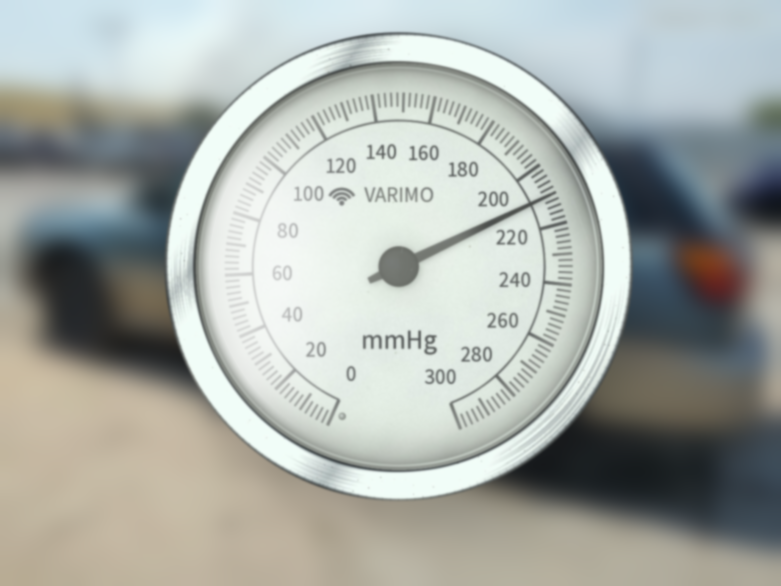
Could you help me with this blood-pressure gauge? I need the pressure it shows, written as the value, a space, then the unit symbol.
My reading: 210 mmHg
